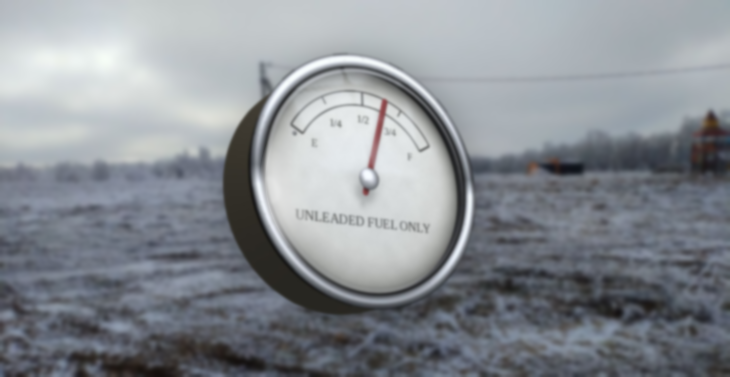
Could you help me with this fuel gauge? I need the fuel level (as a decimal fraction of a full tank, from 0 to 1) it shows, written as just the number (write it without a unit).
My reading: 0.625
